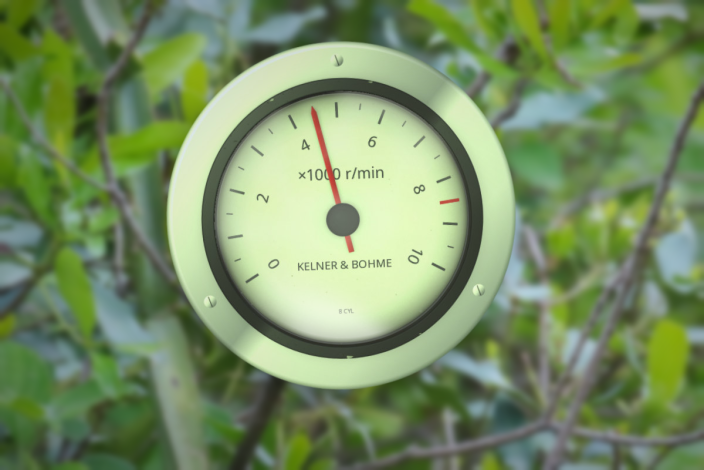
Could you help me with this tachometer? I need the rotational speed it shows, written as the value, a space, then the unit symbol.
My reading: 4500 rpm
